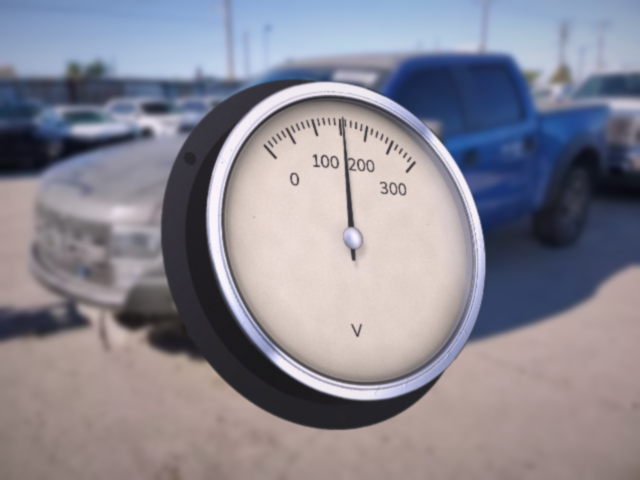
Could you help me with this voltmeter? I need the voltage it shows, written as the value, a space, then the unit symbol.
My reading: 150 V
